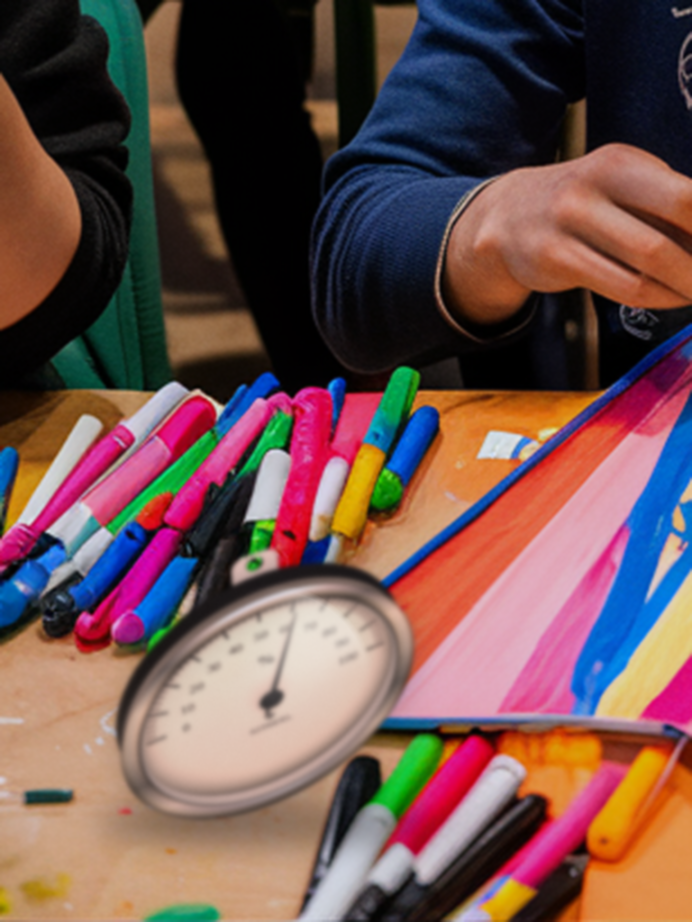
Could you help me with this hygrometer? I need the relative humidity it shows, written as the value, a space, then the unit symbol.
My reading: 60 %
